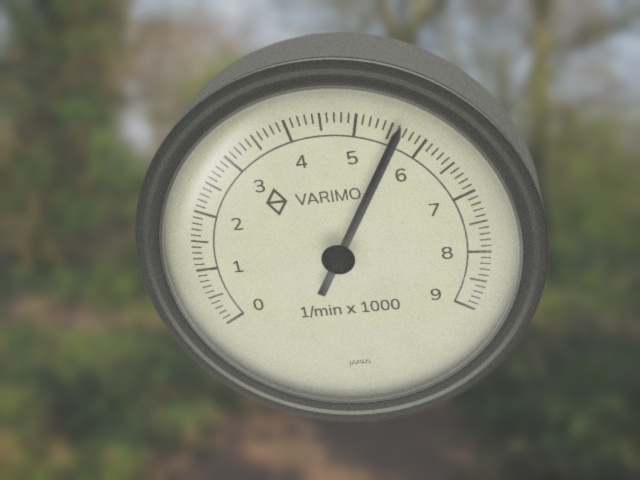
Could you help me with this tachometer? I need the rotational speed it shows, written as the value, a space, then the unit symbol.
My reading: 5600 rpm
